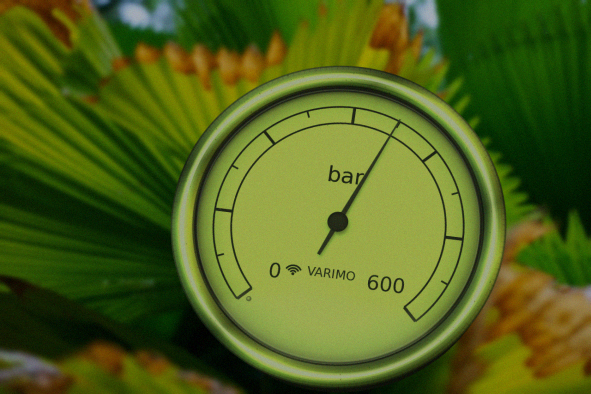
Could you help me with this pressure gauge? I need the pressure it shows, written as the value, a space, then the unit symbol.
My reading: 350 bar
